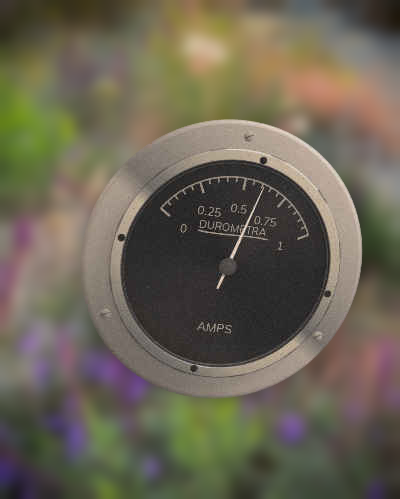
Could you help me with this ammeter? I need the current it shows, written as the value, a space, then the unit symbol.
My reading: 0.6 A
